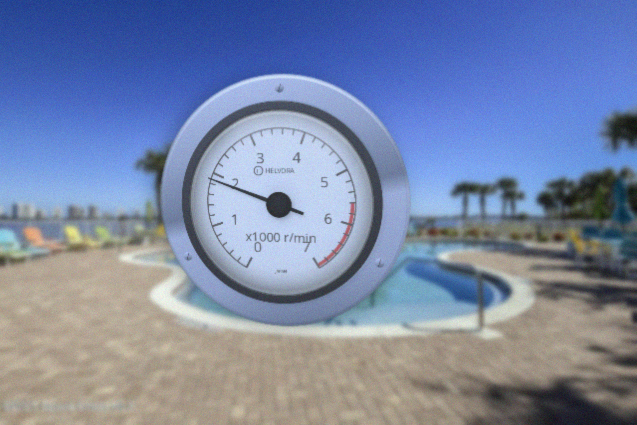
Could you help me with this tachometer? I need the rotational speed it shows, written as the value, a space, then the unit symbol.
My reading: 1900 rpm
